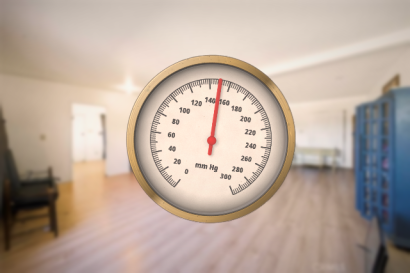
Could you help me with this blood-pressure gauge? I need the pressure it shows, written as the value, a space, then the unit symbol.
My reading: 150 mmHg
